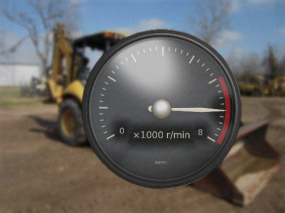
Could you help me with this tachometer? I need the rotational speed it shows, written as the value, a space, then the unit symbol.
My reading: 7000 rpm
